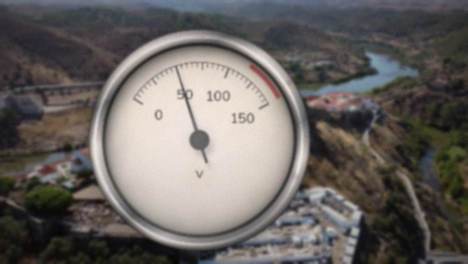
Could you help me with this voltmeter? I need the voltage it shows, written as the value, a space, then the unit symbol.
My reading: 50 V
